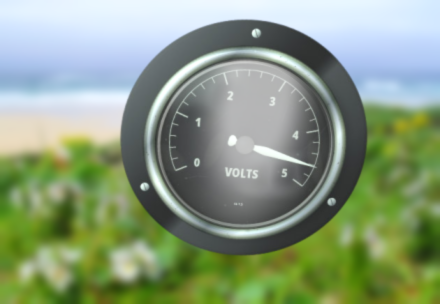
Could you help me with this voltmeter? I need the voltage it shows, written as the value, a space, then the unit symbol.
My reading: 4.6 V
